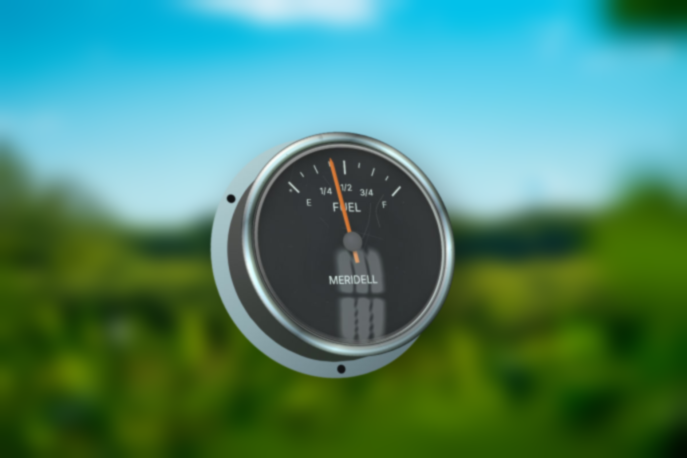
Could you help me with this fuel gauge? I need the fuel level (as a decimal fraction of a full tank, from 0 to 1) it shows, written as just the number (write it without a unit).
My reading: 0.375
